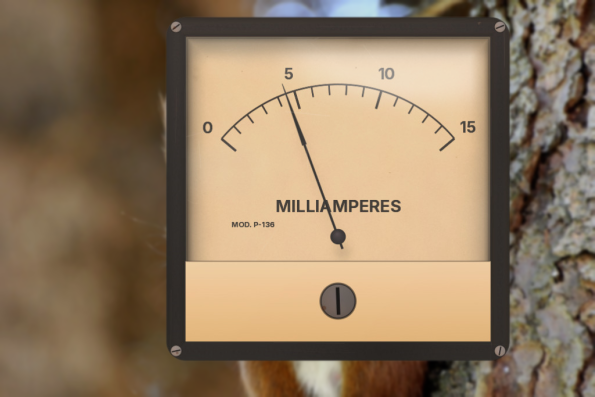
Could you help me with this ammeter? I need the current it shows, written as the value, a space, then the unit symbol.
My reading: 4.5 mA
